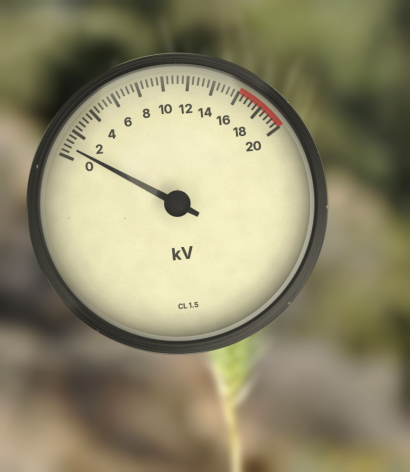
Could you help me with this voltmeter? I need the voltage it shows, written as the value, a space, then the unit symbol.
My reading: 0.8 kV
